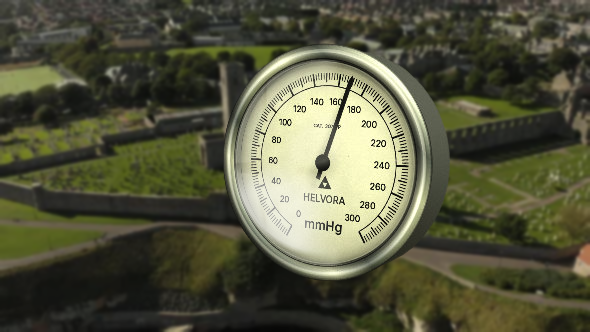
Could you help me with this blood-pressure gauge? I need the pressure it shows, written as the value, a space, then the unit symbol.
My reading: 170 mmHg
